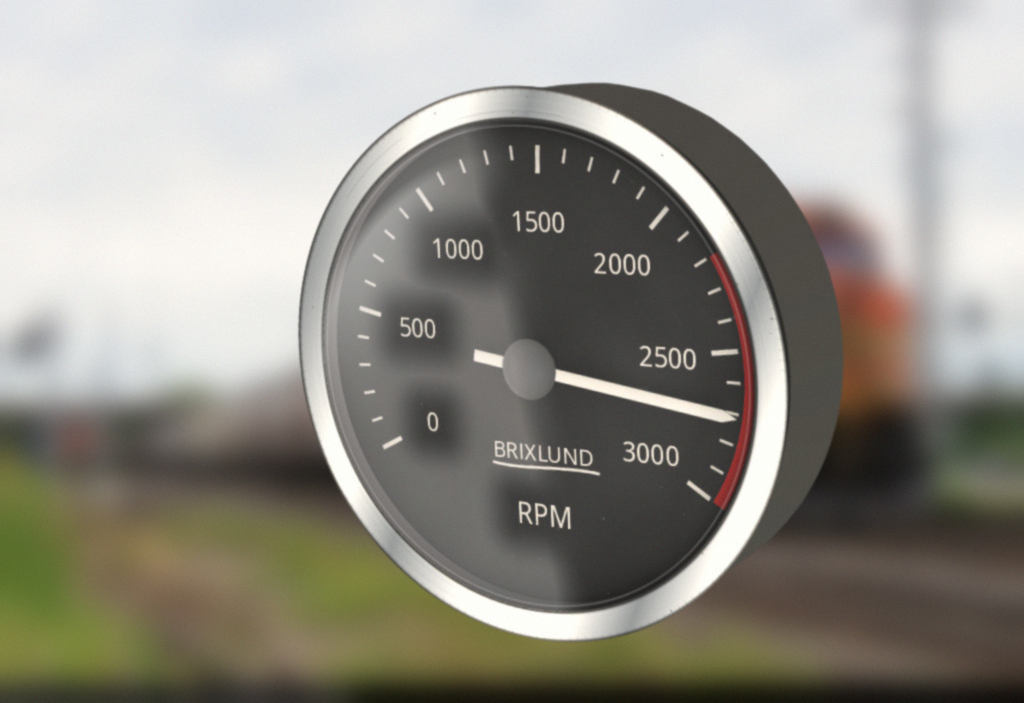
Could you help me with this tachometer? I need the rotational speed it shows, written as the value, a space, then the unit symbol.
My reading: 2700 rpm
